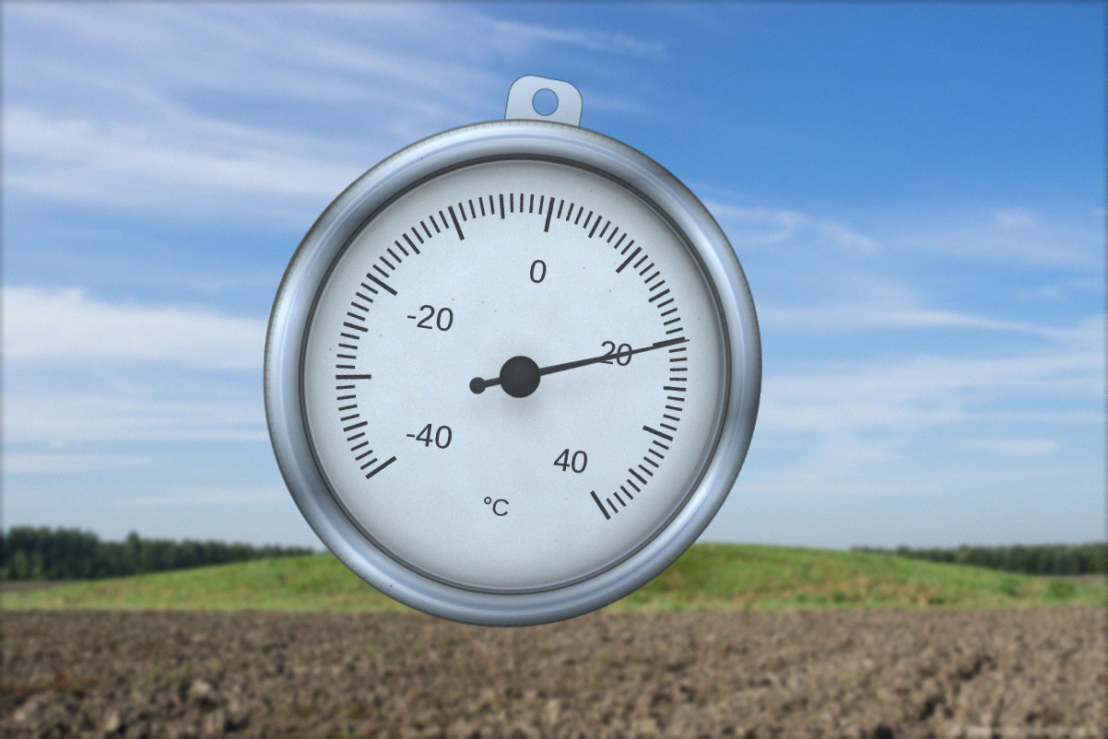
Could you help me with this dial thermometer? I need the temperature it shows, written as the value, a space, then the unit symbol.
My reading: 20 °C
